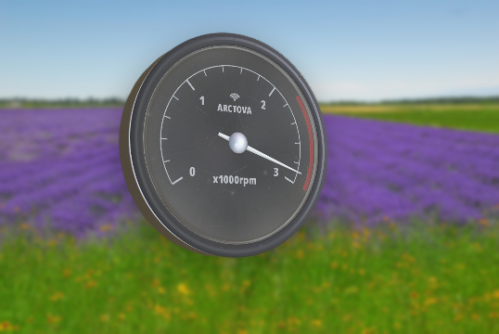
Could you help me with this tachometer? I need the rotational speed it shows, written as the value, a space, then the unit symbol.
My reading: 2900 rpm
